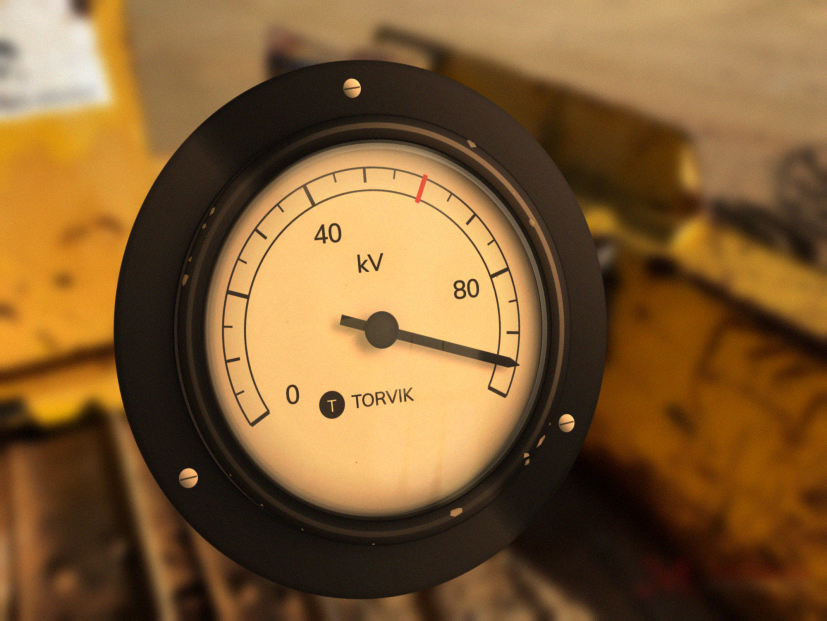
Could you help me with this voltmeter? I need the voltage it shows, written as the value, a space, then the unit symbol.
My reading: 95 kV
